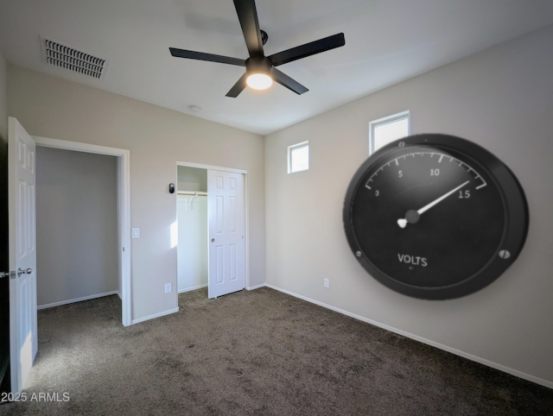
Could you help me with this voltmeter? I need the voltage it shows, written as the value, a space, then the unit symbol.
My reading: 14 V
